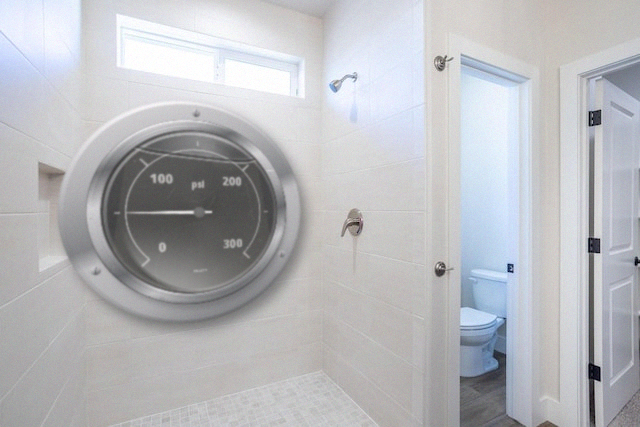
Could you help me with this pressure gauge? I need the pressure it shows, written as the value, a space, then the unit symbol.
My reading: 50 psi
